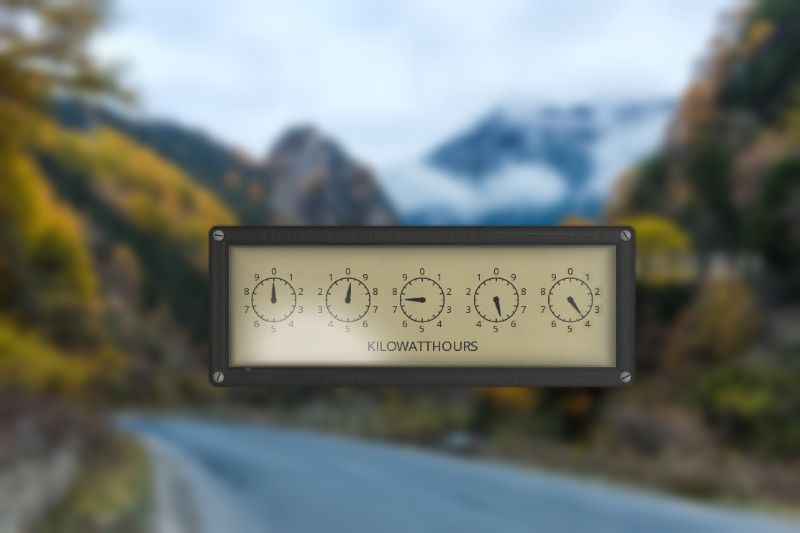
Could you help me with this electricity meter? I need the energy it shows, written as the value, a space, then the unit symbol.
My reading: 99754 kWh
